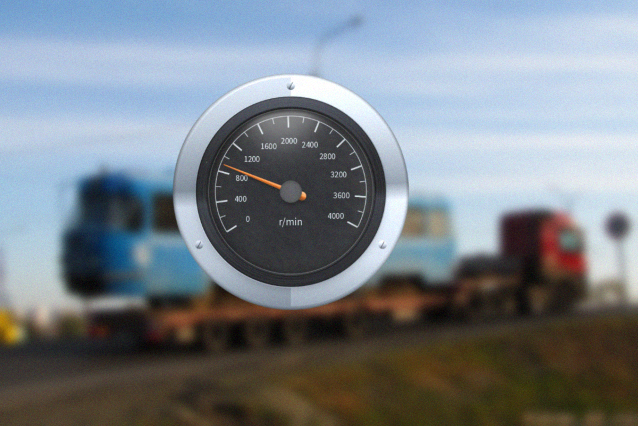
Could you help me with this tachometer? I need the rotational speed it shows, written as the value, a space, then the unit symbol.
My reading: 900 rpm
